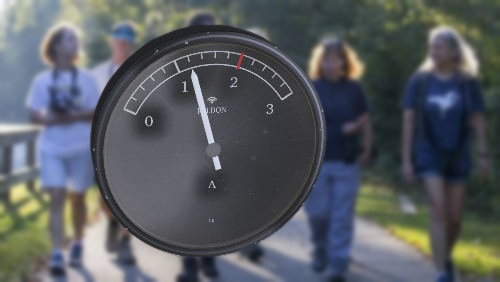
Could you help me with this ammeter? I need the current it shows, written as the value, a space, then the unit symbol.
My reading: 1.2 A
